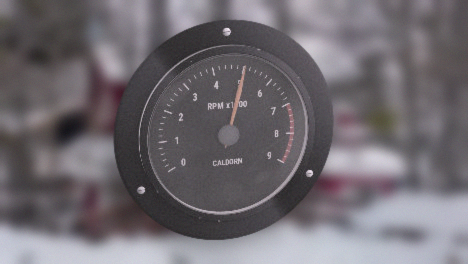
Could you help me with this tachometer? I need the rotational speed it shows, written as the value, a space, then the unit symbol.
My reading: 5000 rpm
